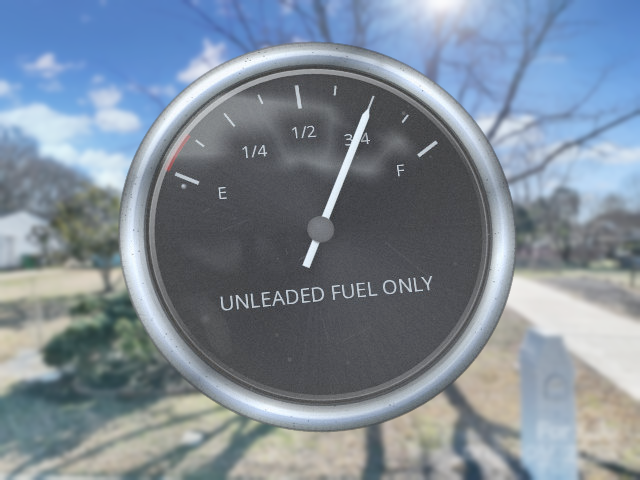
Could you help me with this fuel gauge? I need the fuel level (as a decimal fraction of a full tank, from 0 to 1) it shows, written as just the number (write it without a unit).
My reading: 0.75
